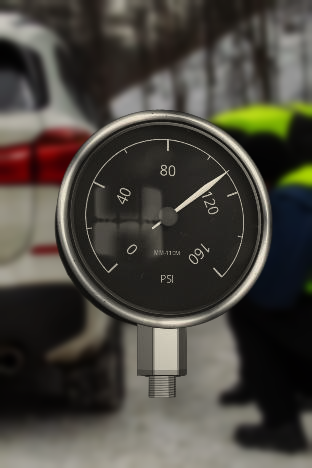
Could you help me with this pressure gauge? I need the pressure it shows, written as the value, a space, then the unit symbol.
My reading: 110 psi
